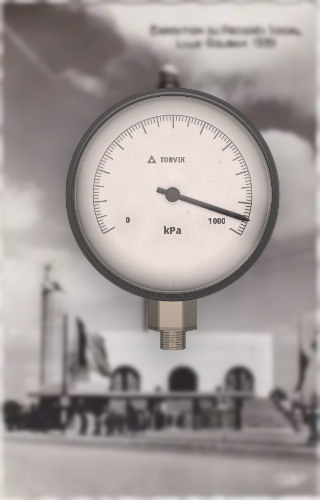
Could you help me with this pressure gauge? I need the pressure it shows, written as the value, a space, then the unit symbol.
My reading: 950 kPa
